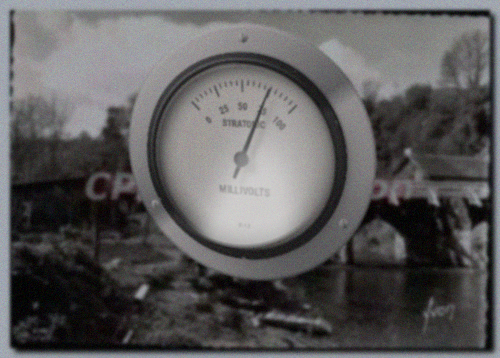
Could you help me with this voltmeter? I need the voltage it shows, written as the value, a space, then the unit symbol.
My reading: 75 mV
